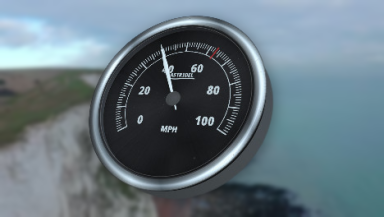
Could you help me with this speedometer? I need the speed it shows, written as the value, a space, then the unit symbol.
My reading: 40 mph
